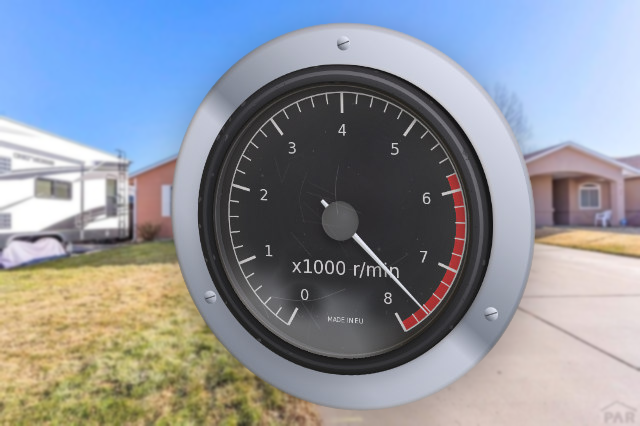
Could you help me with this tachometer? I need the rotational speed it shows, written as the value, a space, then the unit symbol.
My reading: 7600 rpm
